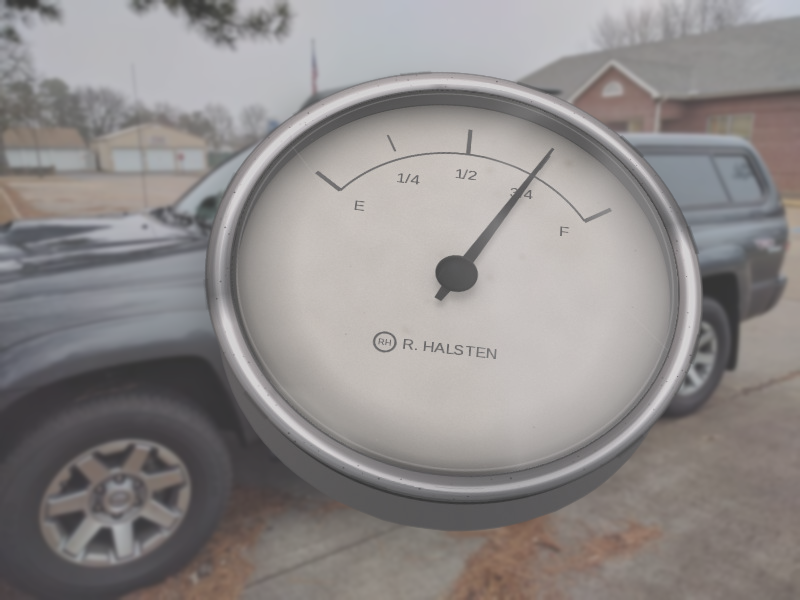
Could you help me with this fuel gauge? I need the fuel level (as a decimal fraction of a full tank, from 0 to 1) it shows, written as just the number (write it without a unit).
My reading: 0.75
